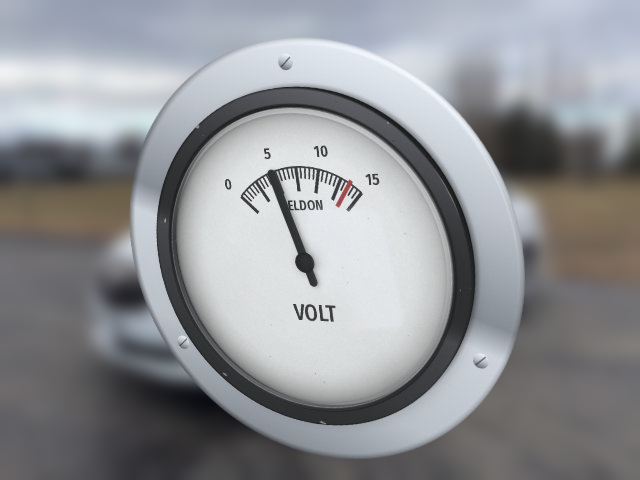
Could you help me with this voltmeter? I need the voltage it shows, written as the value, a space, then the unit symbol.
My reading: 5 V
